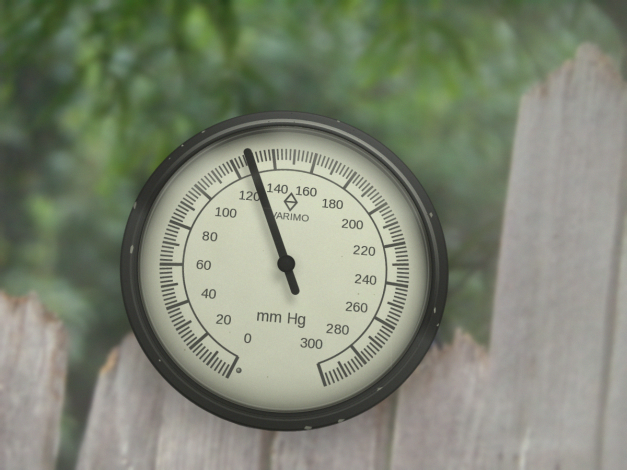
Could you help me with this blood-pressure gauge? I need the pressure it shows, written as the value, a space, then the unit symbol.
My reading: 128 mmHg
